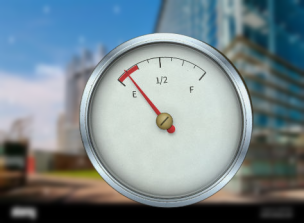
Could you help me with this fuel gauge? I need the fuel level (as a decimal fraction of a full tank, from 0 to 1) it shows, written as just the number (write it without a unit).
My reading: 0.125
